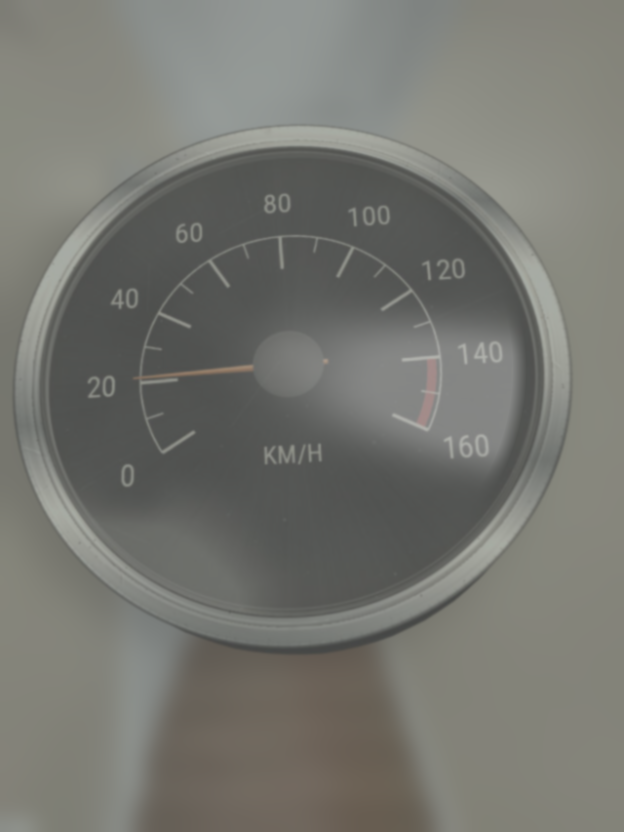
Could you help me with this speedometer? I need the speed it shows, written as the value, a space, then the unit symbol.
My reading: 20 km/h
